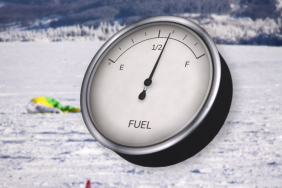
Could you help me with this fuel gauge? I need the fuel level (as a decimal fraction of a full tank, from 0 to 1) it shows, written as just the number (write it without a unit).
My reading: 0.625
